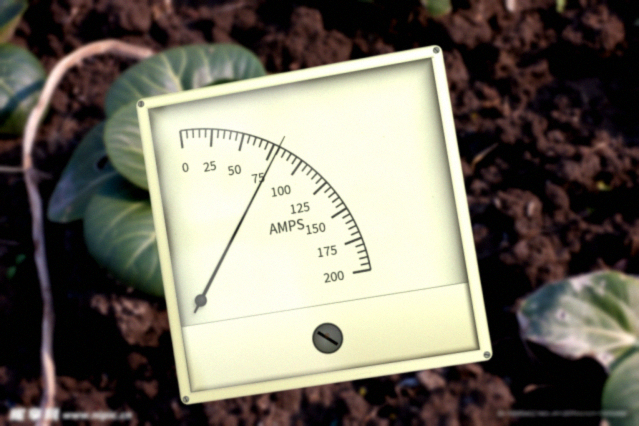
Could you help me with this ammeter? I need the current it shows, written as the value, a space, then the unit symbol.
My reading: 80 A
